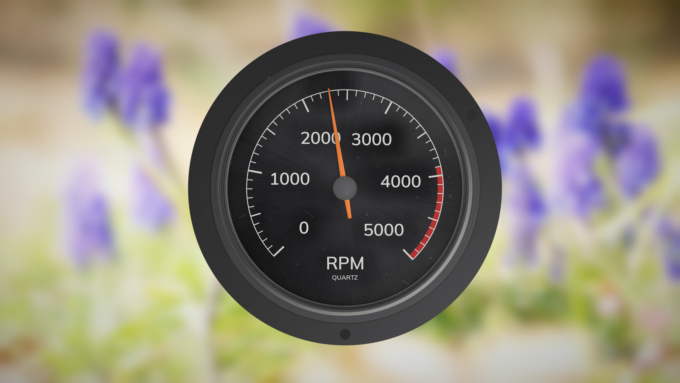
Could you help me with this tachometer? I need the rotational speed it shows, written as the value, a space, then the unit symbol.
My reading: 2300 rpm
